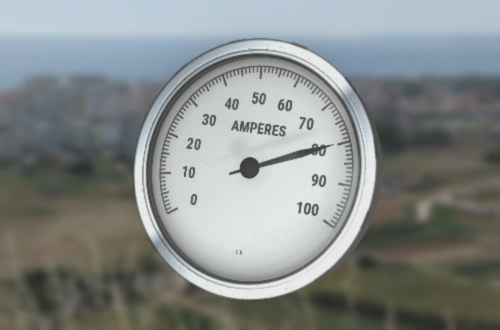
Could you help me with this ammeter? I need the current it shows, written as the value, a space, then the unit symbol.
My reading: 80 A
